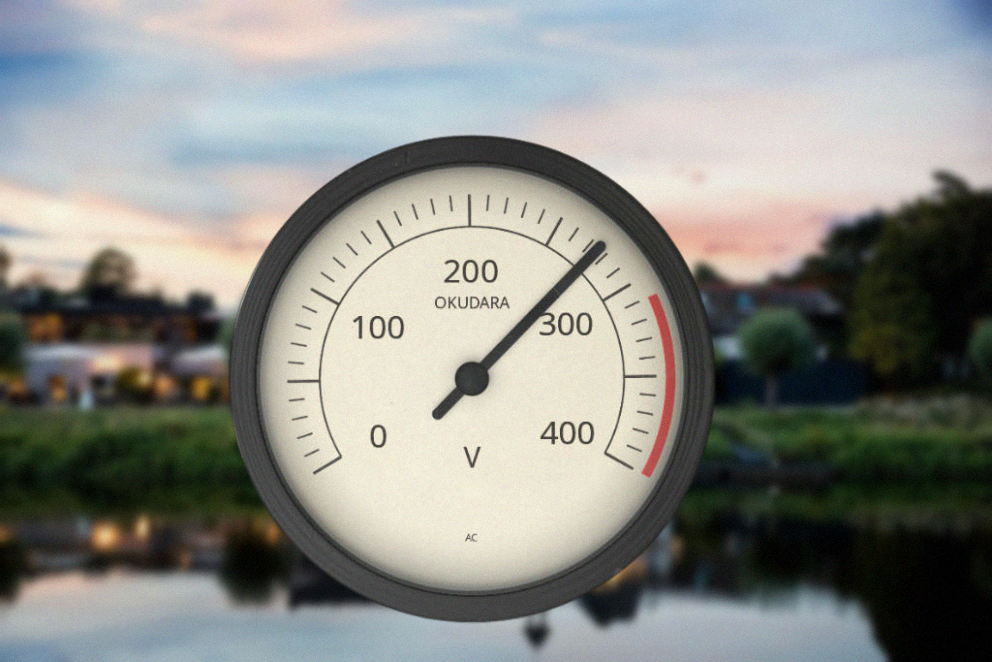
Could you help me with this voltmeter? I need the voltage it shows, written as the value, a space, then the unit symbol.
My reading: 275 V
